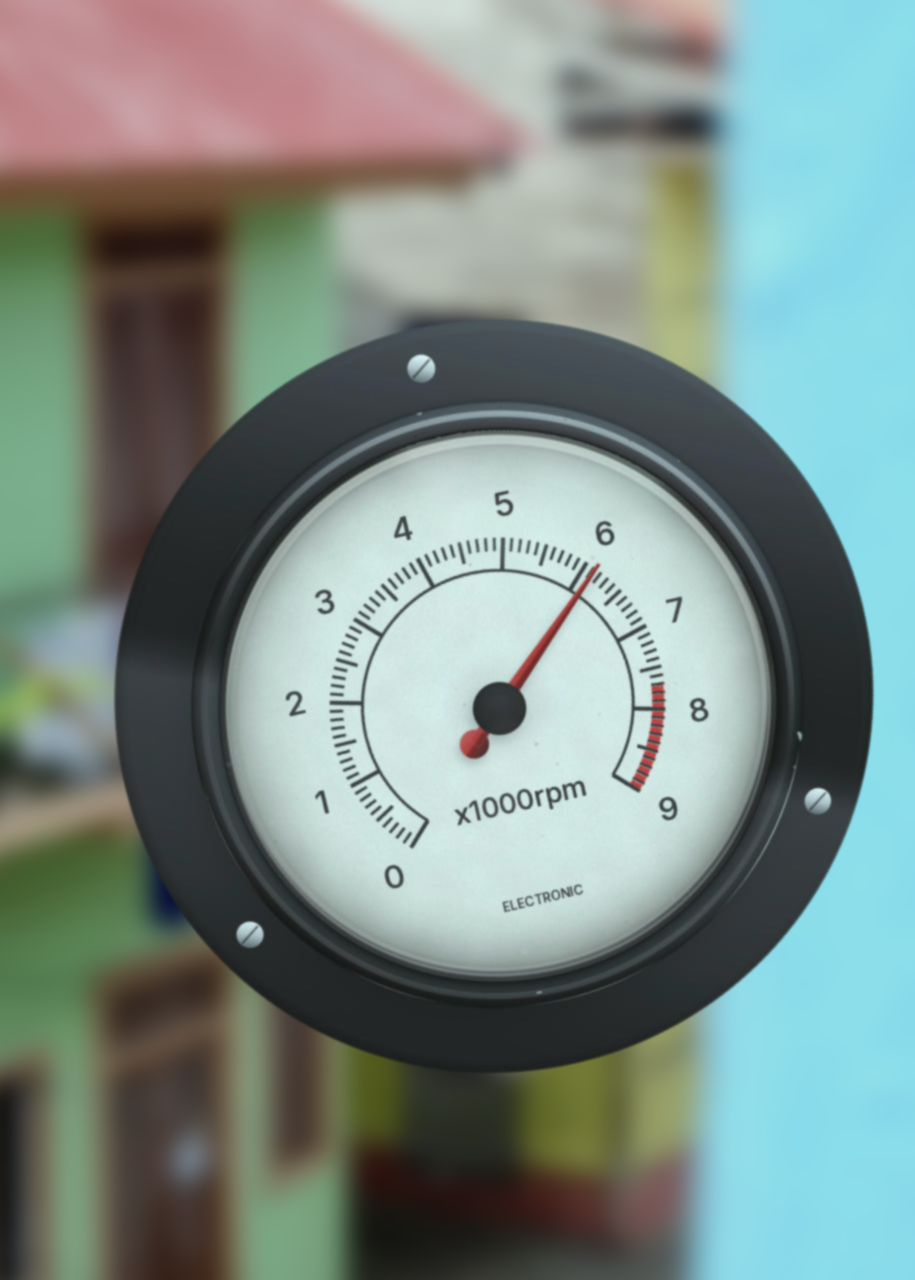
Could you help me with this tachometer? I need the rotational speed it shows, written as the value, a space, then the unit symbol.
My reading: 6100 rpm
